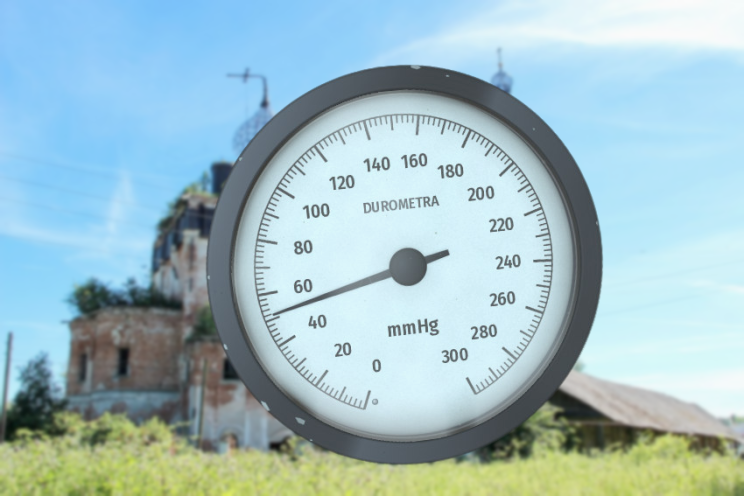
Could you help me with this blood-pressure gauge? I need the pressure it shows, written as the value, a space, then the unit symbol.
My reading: 52 mmHg
